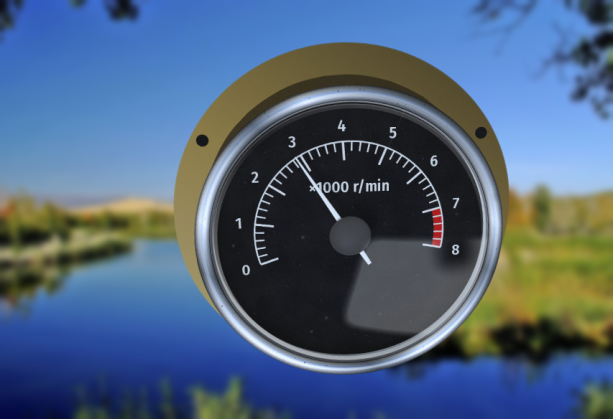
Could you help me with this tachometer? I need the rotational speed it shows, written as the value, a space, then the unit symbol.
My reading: 2900 rpm
